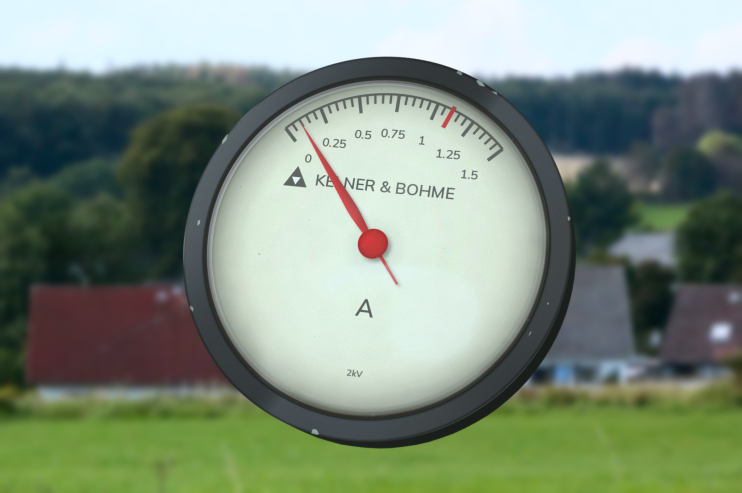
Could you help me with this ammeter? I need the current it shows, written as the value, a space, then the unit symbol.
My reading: 0.1 A
